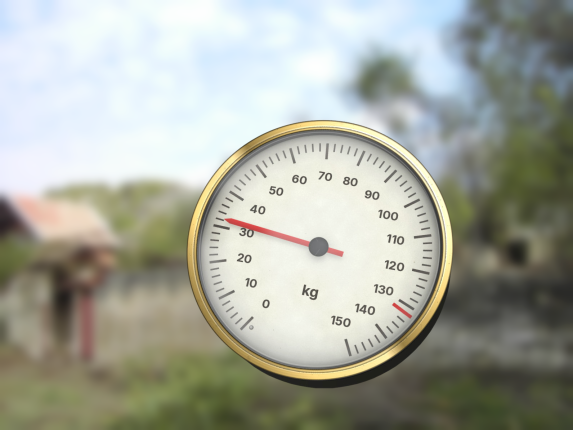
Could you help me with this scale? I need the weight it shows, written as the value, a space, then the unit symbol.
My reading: 32 kg
